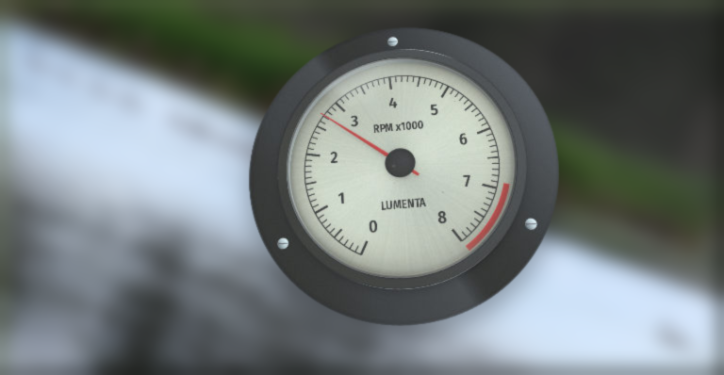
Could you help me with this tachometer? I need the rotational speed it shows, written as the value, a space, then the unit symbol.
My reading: 2700 rpm
